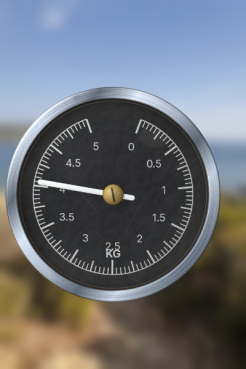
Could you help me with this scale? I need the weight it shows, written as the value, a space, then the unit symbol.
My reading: 4.05 kg
